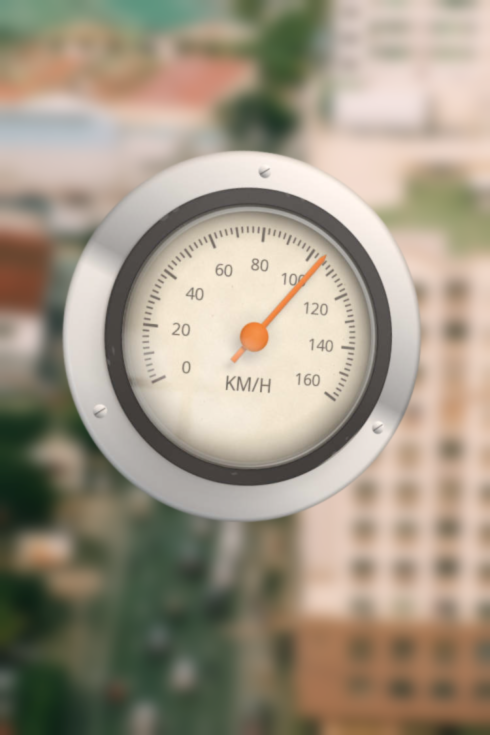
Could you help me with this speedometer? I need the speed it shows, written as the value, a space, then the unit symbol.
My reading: 104 km/h
